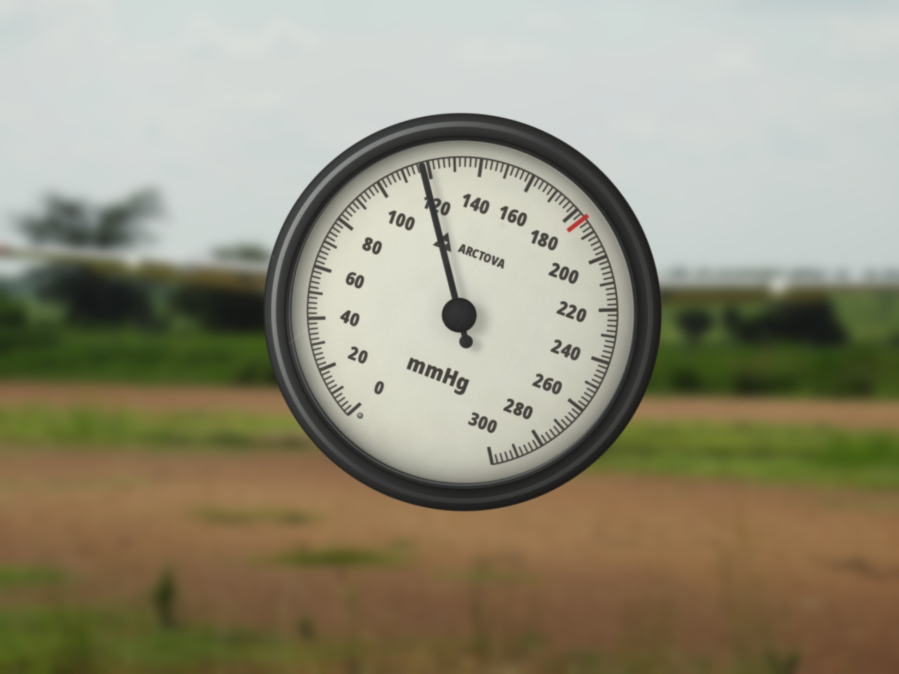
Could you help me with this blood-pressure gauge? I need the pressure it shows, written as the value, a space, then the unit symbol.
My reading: 118 mmHg
